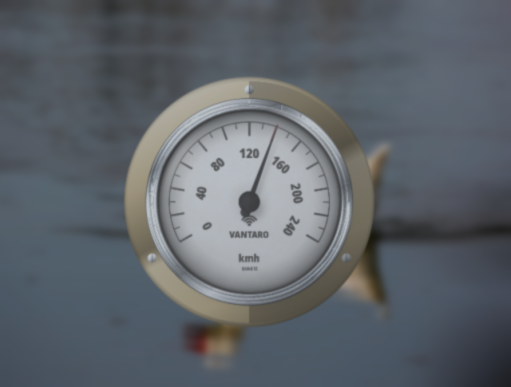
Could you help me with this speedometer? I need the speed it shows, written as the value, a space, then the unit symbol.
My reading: 140 km/h
